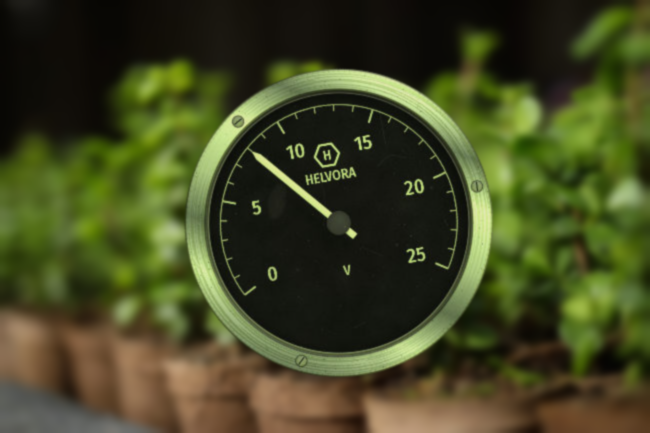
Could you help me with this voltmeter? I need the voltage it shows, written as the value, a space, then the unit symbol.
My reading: 8 V
